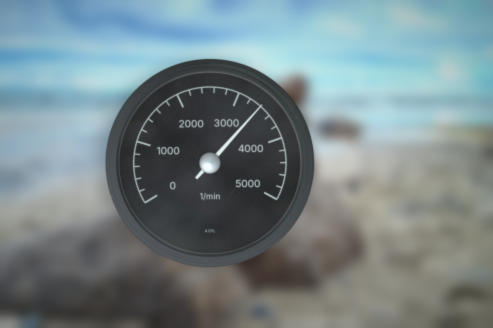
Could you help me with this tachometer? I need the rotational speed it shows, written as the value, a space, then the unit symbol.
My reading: 3400 rpm
